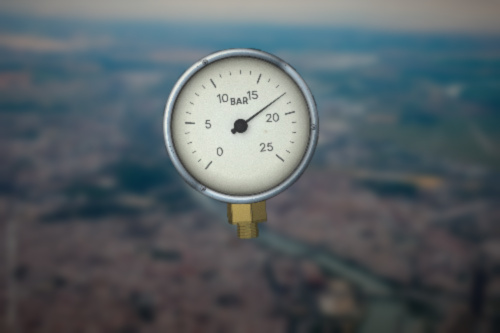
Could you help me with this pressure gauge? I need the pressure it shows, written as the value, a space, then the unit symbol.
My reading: 18 bar
